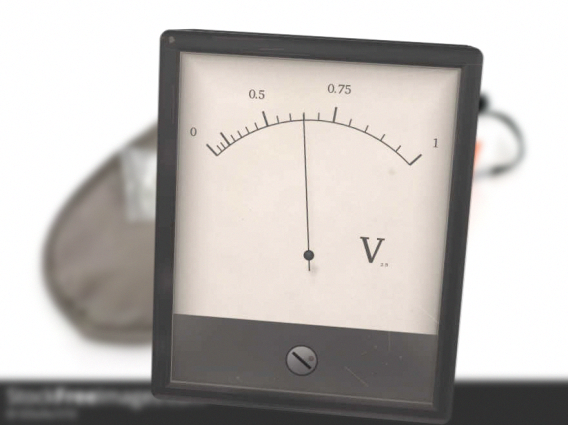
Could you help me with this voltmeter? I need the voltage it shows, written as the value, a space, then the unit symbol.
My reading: 0.65 V
